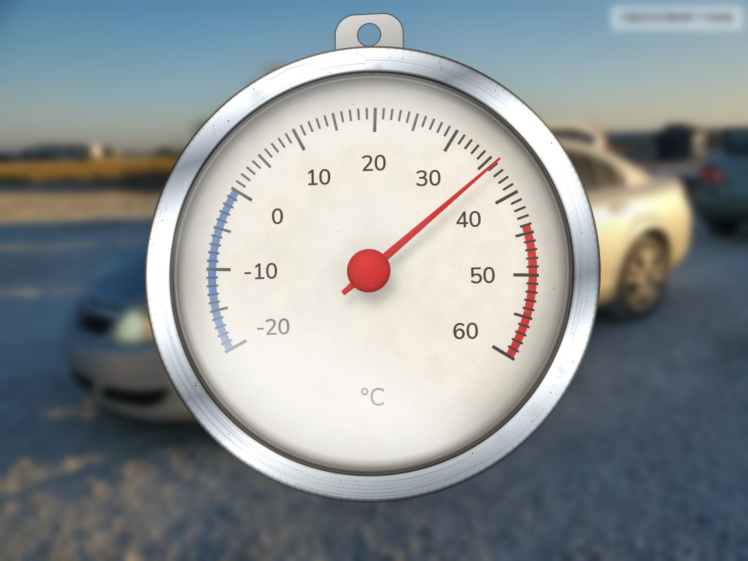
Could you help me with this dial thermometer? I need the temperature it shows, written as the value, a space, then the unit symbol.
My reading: 36 °C
